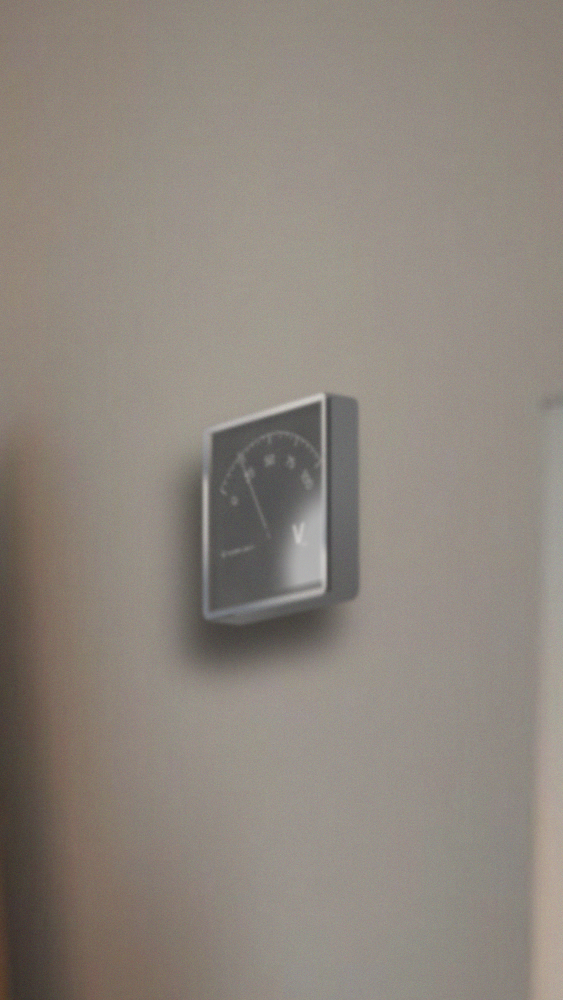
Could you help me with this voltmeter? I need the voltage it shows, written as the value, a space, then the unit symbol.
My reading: 25 V
